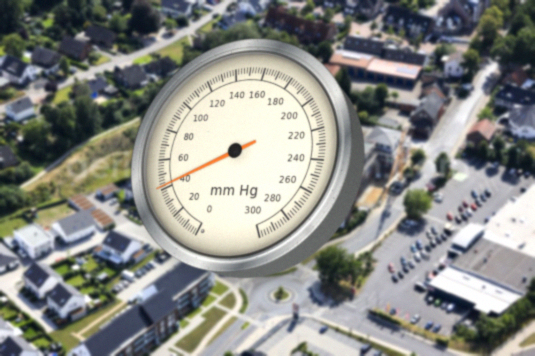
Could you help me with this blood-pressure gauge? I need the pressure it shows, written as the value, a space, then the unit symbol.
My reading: 40 mmHg
